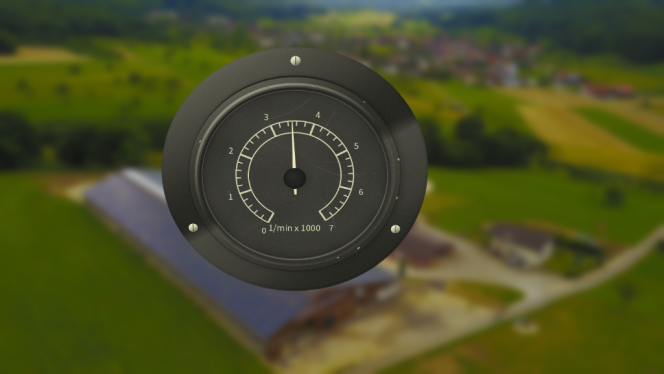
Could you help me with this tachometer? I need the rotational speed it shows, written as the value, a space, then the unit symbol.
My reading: 3500 rpm
